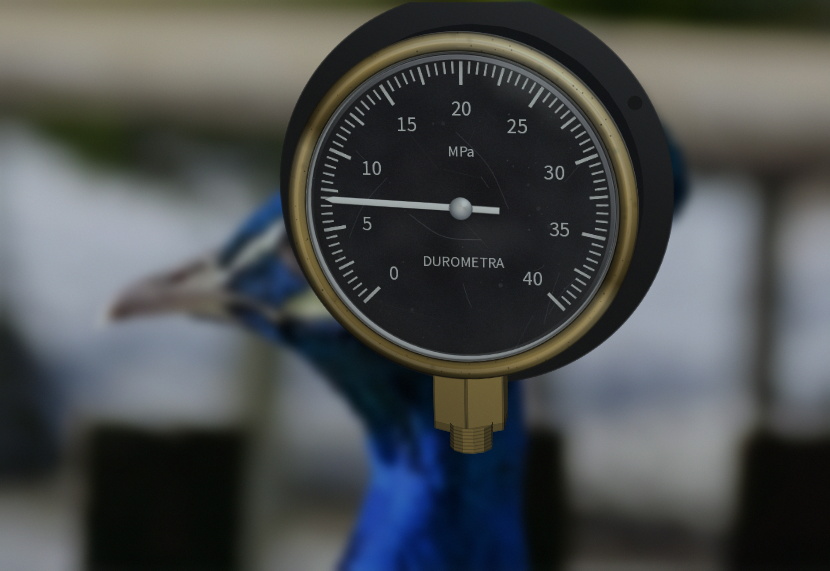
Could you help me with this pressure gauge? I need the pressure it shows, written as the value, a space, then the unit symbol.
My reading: 7 MPa
